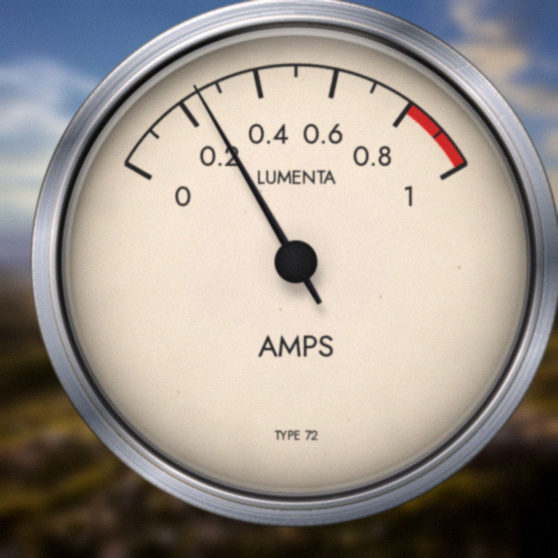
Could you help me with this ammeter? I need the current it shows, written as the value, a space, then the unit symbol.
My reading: 0.25 A
